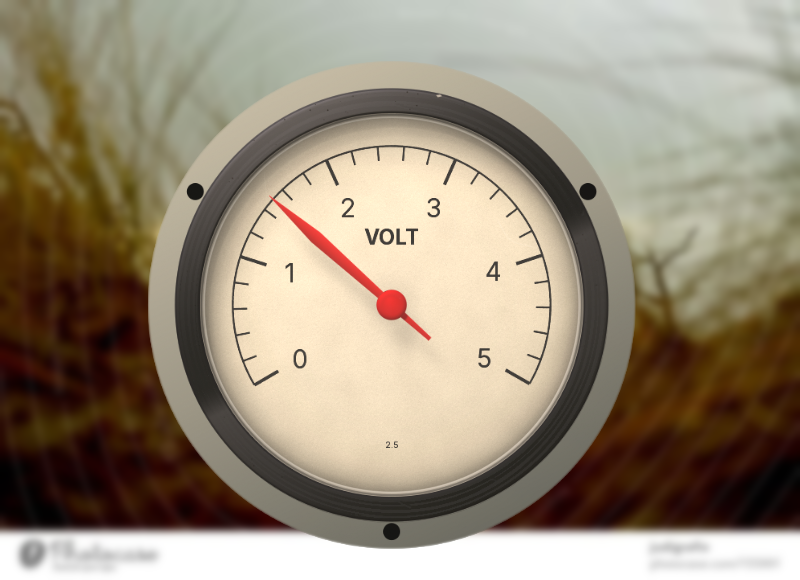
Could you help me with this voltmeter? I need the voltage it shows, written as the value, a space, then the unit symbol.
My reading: 1.5 V
